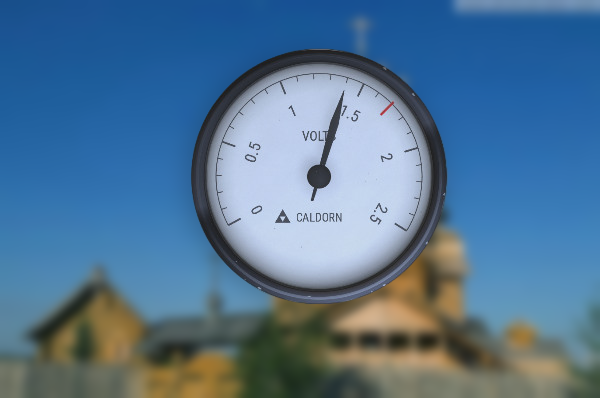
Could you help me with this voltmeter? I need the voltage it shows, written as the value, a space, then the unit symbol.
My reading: 1.4 V
